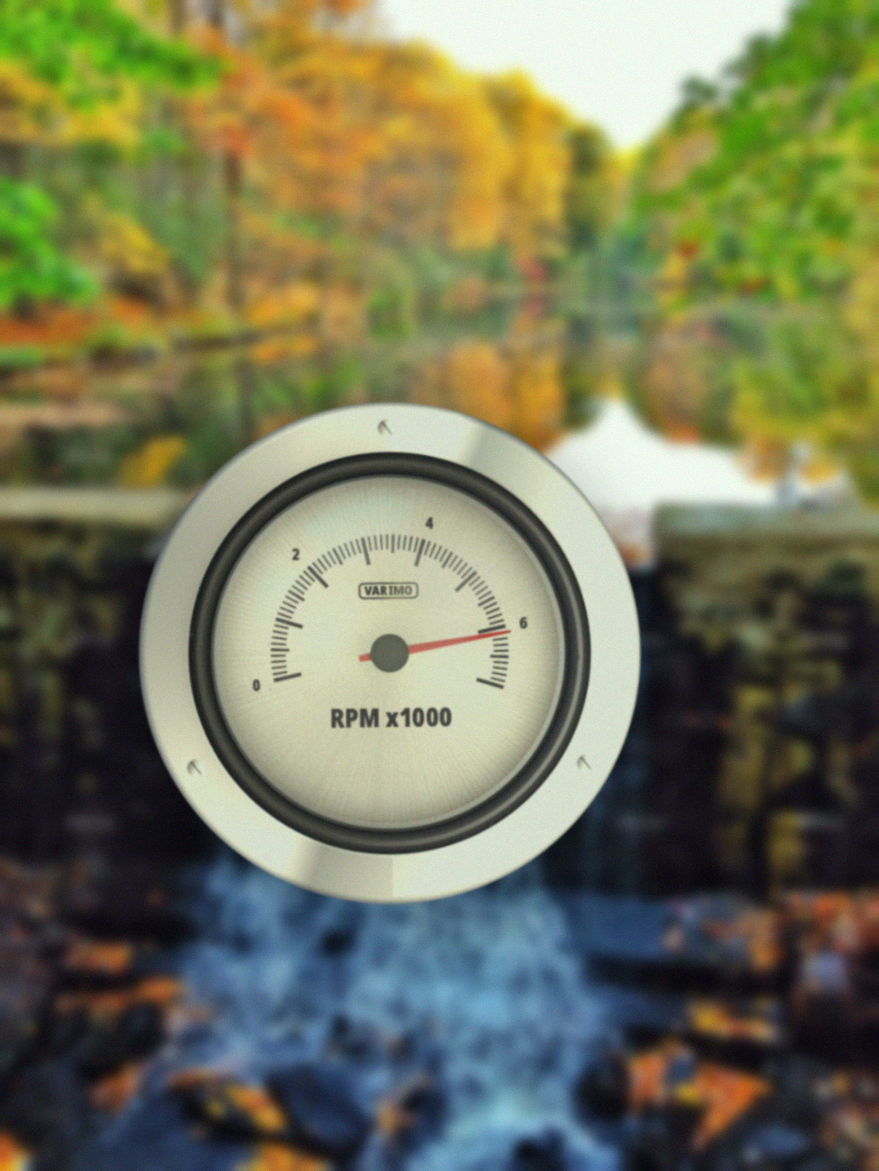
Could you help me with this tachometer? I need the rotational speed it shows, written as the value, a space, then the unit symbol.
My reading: 6100 rpm
